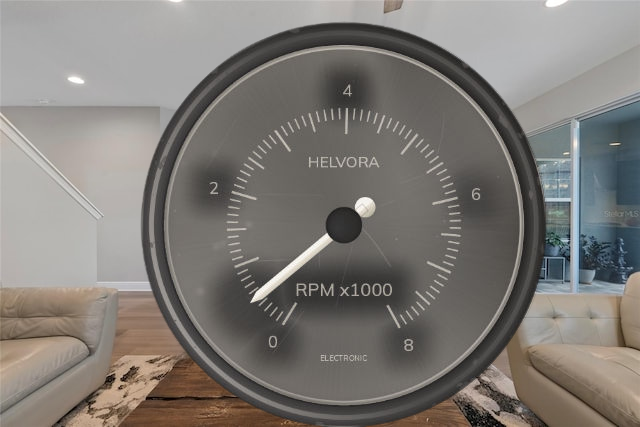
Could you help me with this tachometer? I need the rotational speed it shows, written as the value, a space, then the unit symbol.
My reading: 500 rpm
